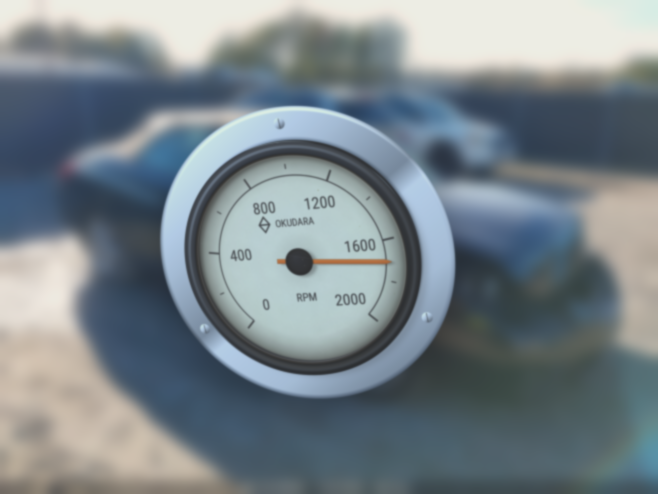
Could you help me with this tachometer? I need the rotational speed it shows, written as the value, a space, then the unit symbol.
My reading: 1700 rpm
